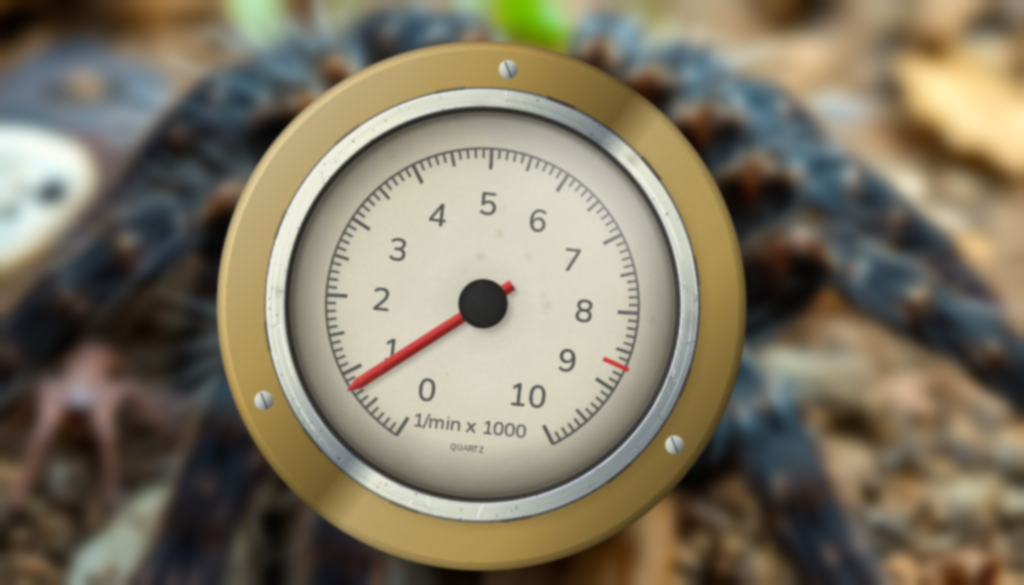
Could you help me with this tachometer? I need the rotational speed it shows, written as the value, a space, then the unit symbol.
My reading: 800 rpm
